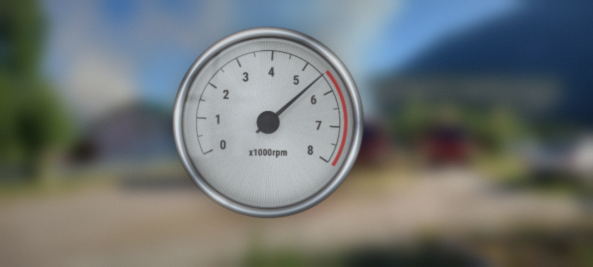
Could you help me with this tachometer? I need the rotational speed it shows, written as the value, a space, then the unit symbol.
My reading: 5500 rpm
